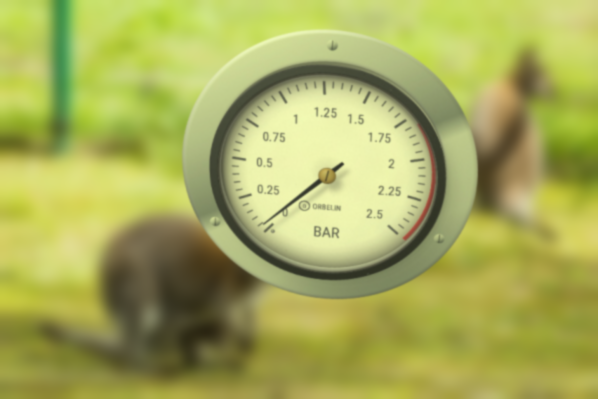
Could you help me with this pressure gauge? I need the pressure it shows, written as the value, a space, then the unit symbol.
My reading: 0.05 bar
